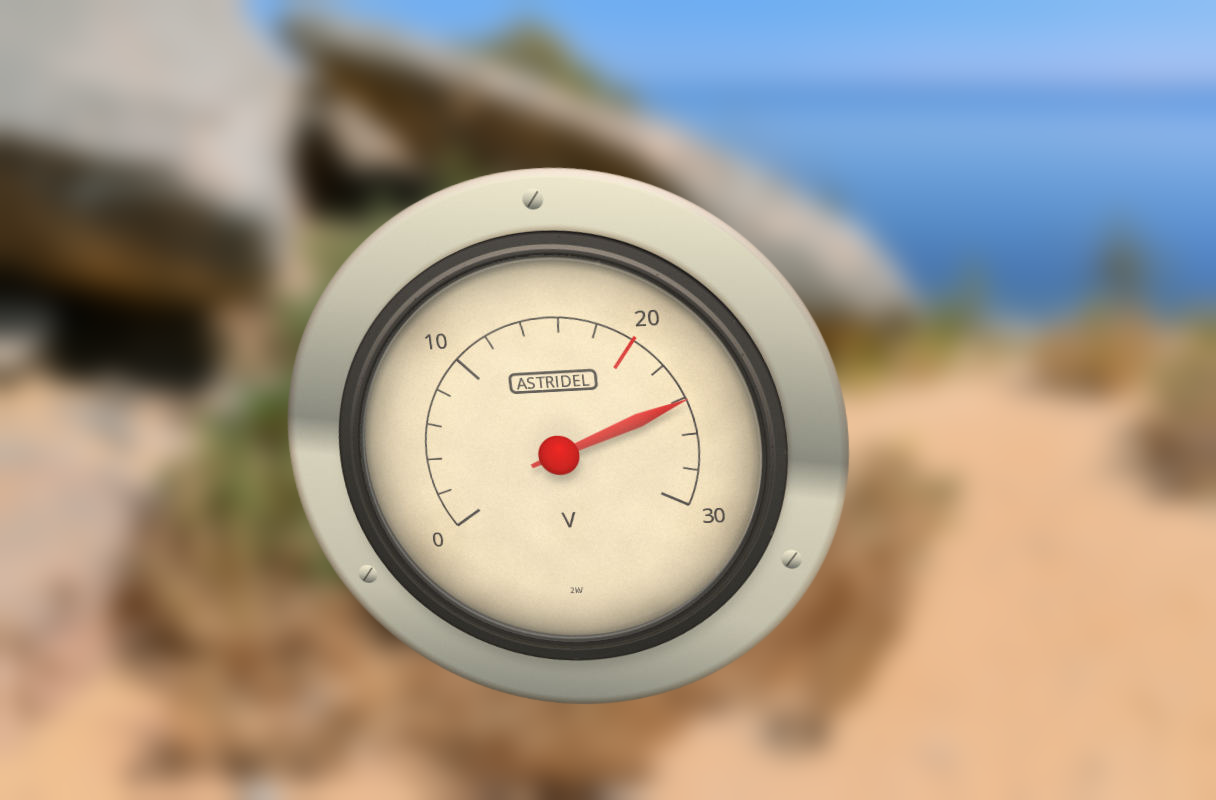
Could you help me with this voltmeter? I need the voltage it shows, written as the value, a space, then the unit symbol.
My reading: 24 V
